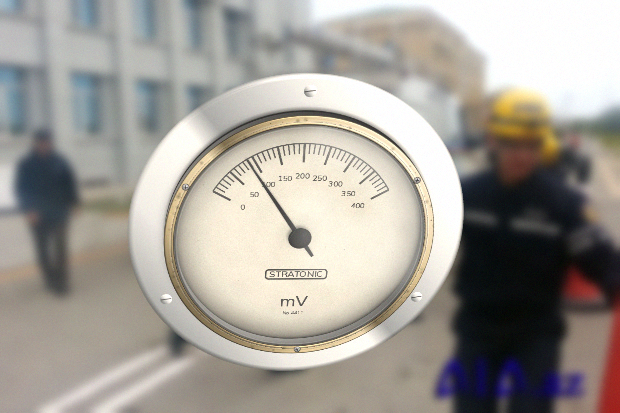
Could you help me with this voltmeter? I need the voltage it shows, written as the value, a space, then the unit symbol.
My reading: 90 mV
